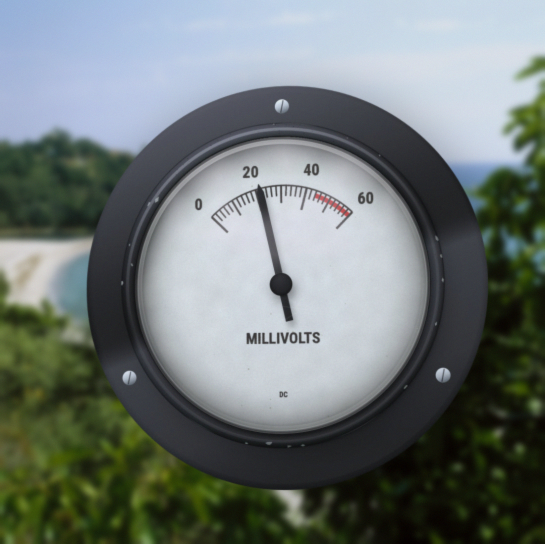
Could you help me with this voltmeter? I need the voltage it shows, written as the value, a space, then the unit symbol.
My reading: 22 mV
